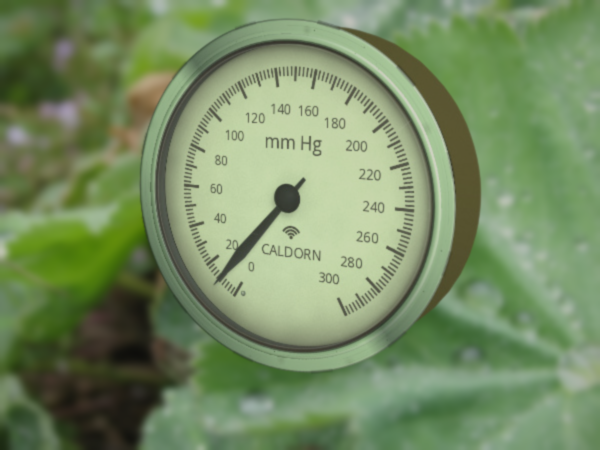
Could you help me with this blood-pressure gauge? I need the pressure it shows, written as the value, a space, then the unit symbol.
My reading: 10 mmHg
